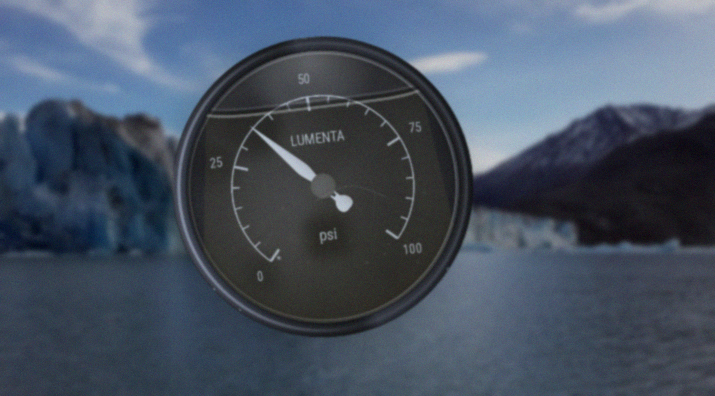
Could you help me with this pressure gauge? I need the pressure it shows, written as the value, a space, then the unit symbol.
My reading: 35 psi
